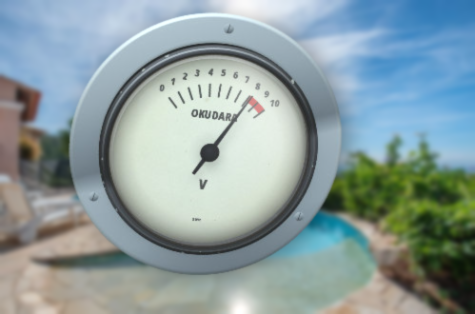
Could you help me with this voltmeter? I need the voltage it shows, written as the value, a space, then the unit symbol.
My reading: 8 V
